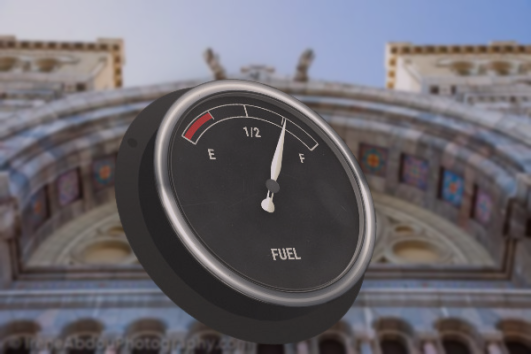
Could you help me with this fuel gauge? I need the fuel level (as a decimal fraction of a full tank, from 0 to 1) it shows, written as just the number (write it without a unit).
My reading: 0.75
